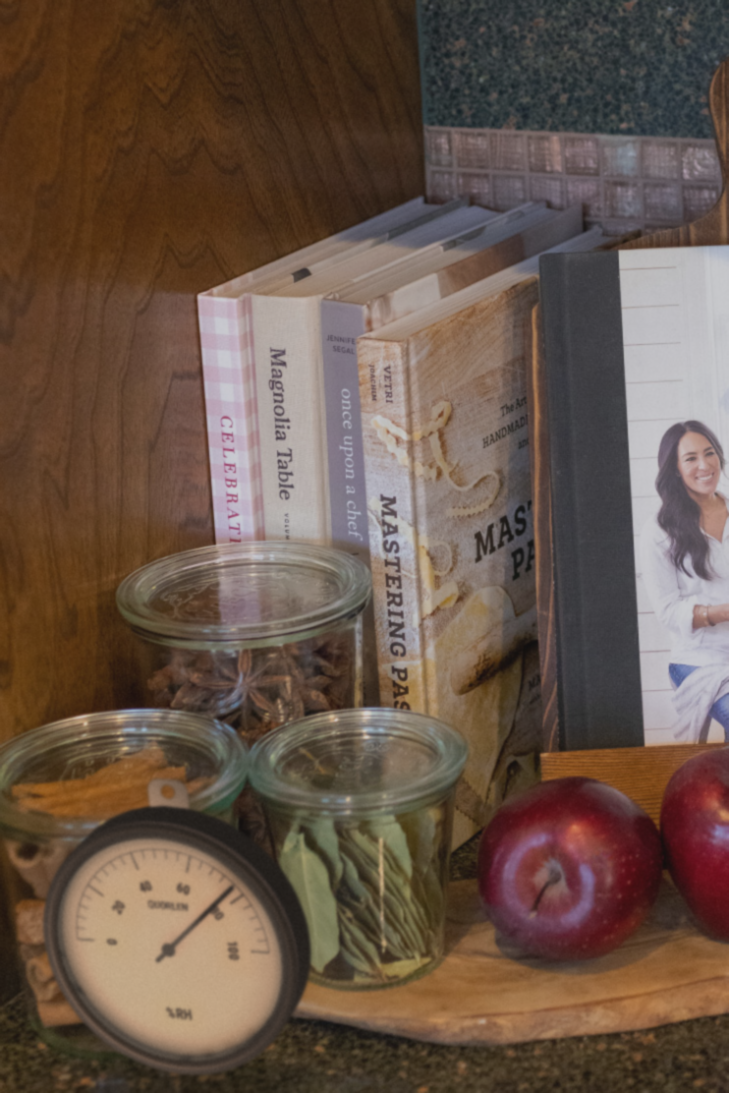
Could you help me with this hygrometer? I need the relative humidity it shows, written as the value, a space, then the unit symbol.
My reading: 76 %
